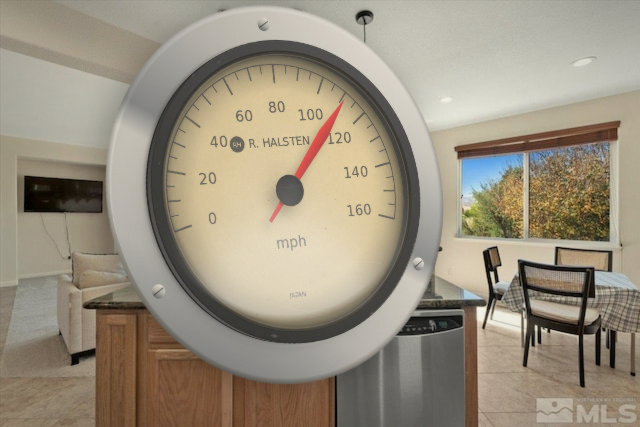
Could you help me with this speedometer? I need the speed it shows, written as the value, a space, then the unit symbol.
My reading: 110 mph
